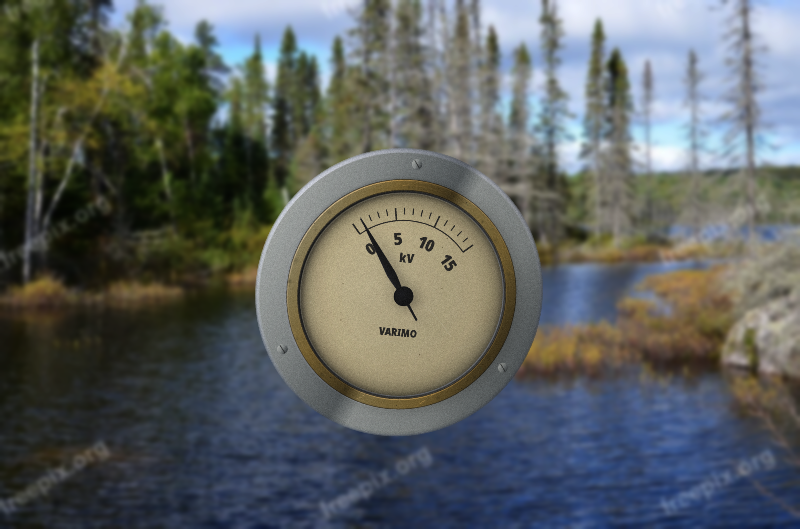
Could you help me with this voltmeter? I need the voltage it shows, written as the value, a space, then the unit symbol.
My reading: 1 kV
